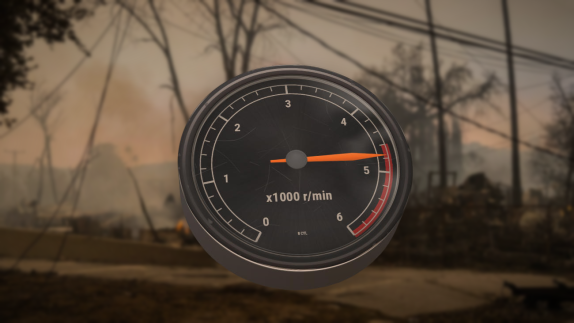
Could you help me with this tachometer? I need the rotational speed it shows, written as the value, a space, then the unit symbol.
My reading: 4800 rpm
